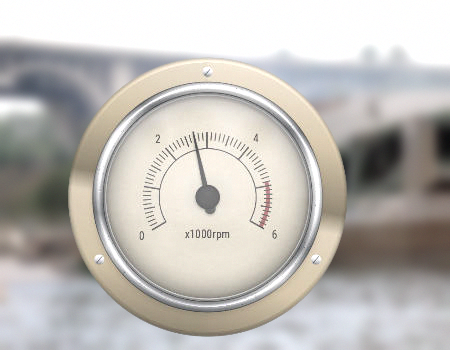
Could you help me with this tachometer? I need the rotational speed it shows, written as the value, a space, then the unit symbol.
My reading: 2700 rpm
